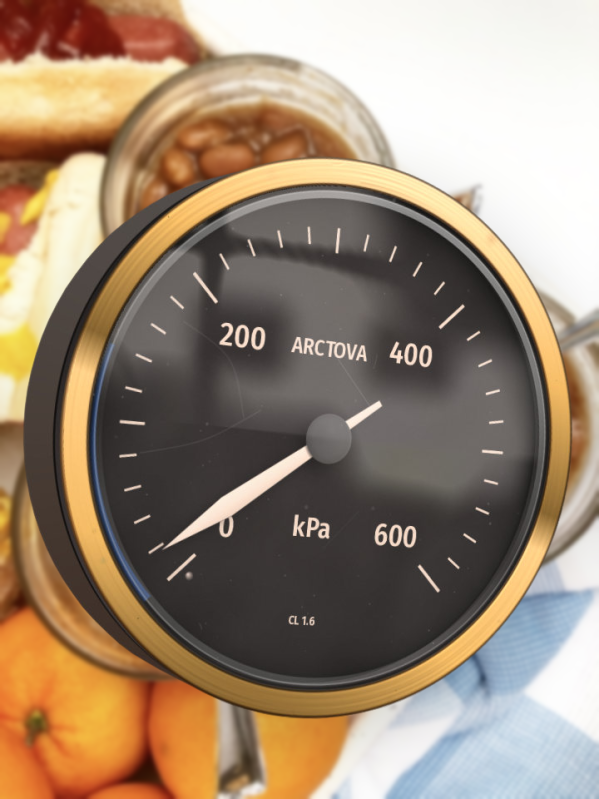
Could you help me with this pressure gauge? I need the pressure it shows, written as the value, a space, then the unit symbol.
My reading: 20 kPa
